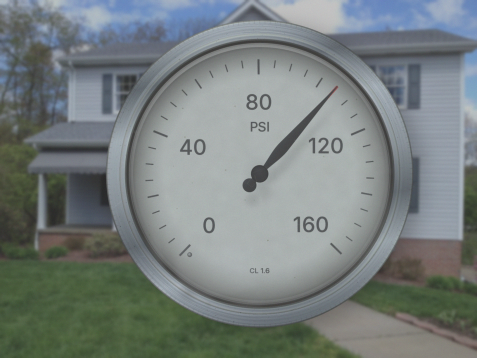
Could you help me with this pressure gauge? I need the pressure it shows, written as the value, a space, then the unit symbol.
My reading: 105 psi
